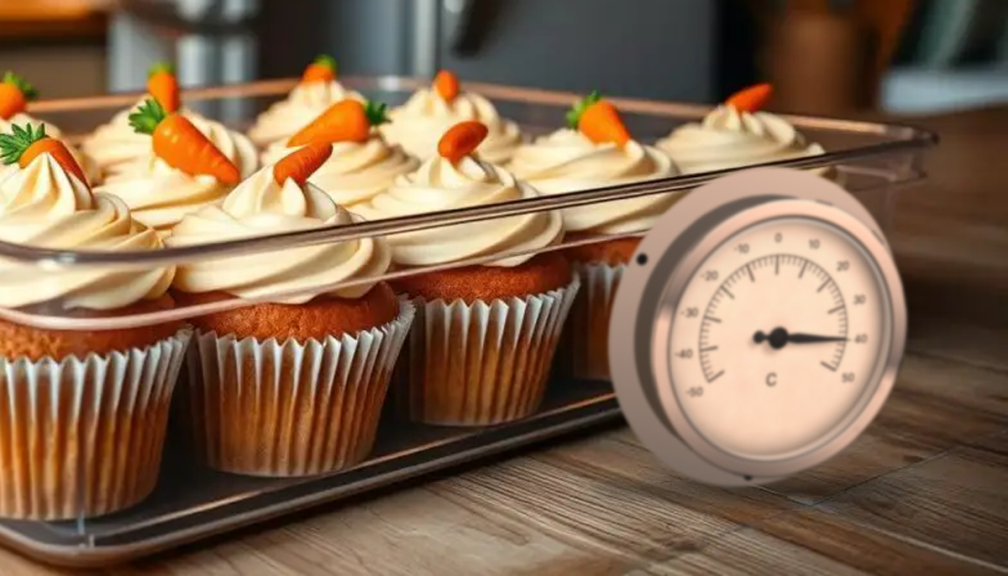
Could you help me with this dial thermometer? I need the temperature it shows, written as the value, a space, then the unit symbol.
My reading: 40 °C
